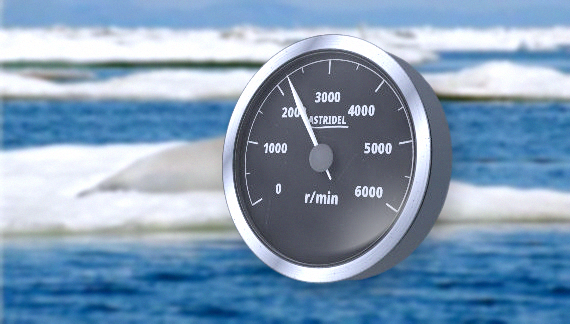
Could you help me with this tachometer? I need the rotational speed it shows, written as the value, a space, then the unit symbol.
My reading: 2250 rpm
